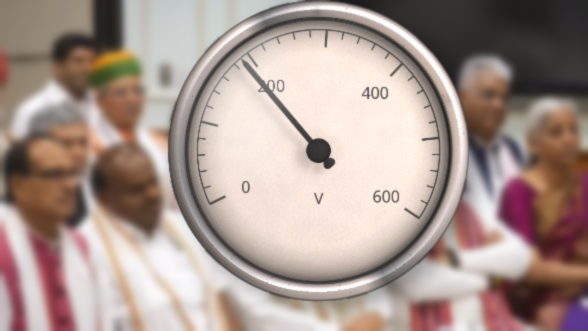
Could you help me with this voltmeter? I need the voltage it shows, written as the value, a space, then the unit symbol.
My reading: 190 V
